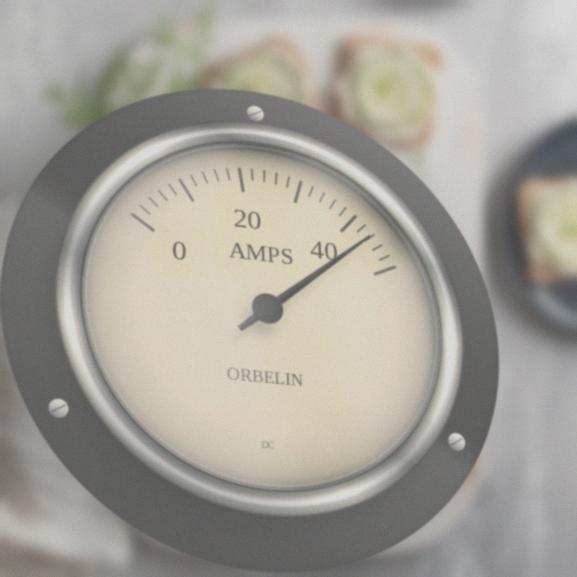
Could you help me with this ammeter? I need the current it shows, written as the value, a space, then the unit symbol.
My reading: 44 A
